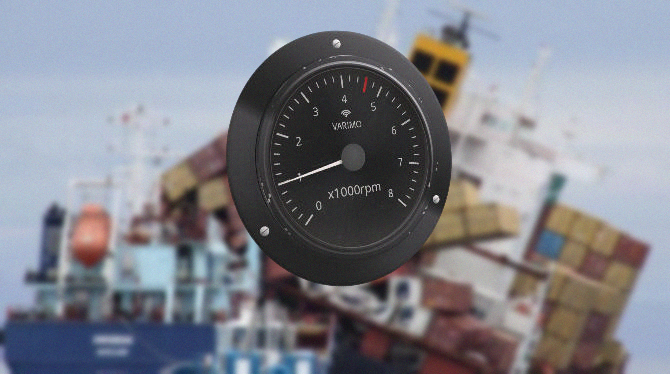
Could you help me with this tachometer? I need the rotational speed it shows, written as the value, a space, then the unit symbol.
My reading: 1000 rpm
